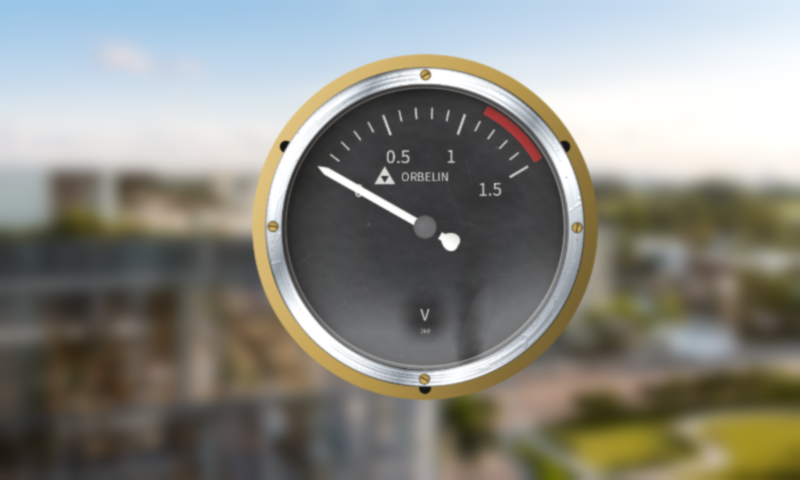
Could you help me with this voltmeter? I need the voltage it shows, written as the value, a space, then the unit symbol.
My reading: 0 V
